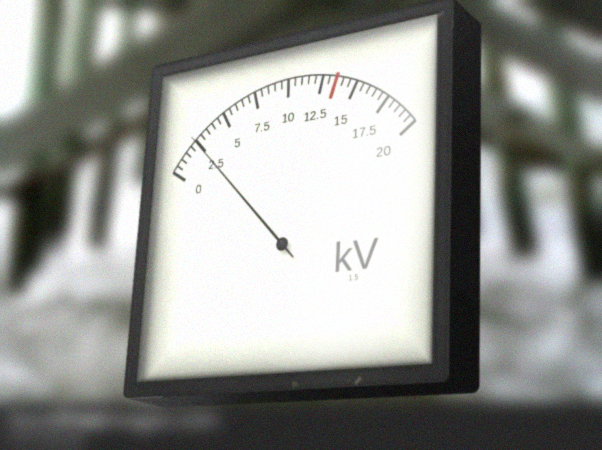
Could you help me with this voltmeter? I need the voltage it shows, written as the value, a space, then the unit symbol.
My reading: 2.5 kV
